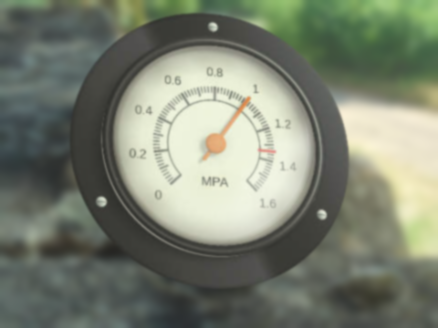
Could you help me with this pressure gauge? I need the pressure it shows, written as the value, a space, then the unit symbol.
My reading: 1 MPa
